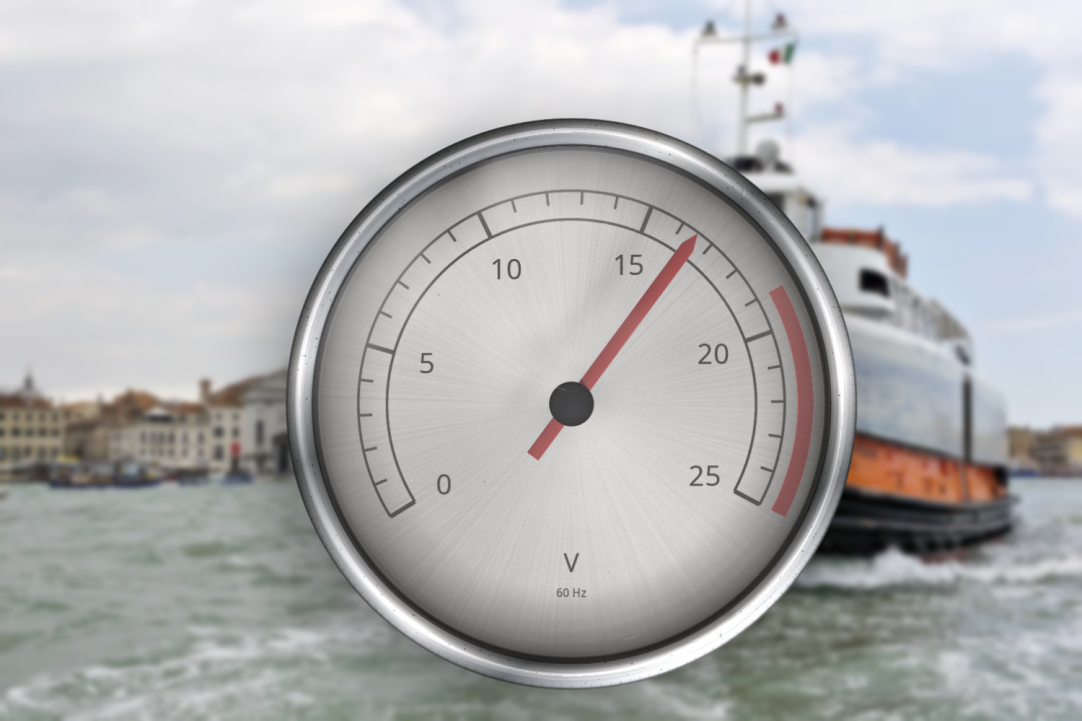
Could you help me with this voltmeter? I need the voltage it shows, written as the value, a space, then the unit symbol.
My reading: 16.5 V
